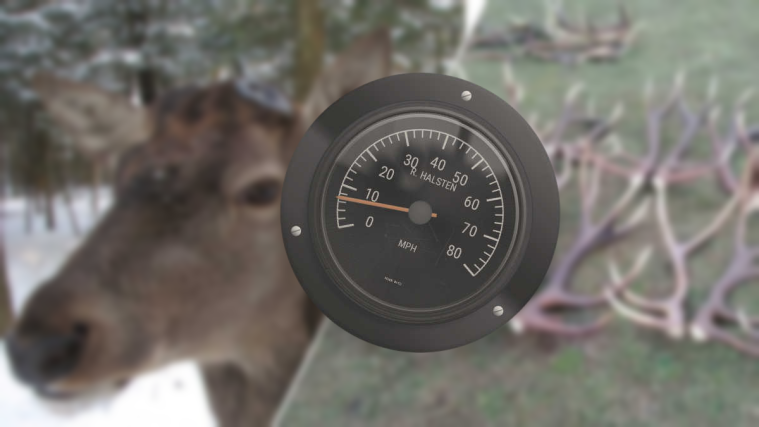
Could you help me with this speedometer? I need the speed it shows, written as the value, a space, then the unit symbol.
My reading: 7 mph
